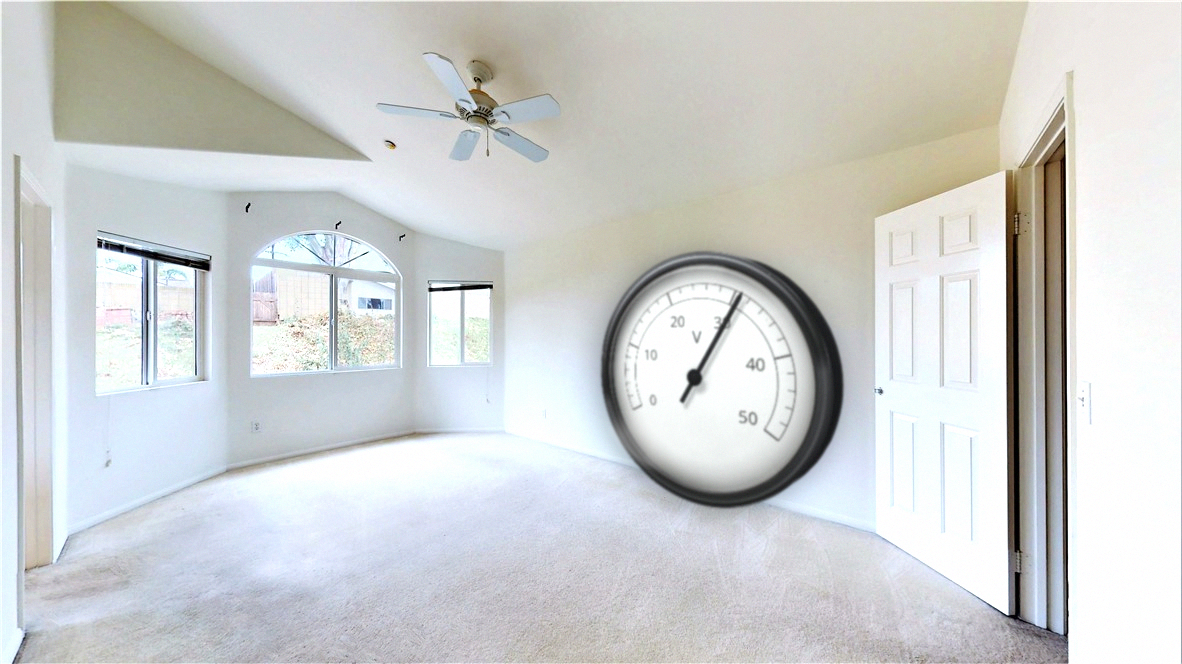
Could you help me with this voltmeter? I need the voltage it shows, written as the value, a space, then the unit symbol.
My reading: 31 V
